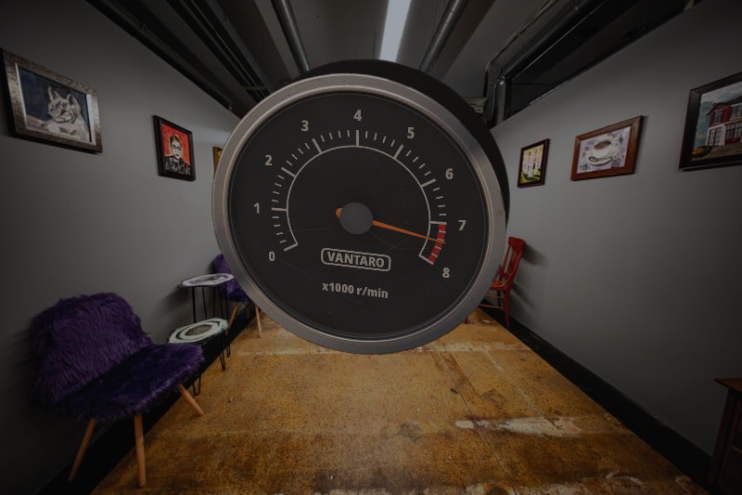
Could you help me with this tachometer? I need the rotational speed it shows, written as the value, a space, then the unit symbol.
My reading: 7400 rpm
